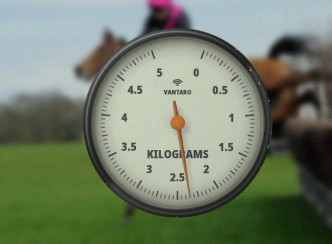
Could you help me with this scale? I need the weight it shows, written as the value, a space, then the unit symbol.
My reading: 2.35 kg
